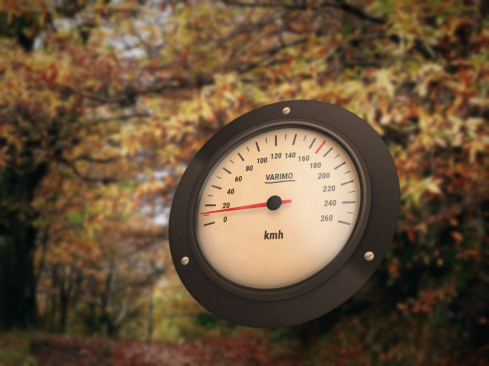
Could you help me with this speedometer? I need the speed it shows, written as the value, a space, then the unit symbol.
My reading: 10 km/h
